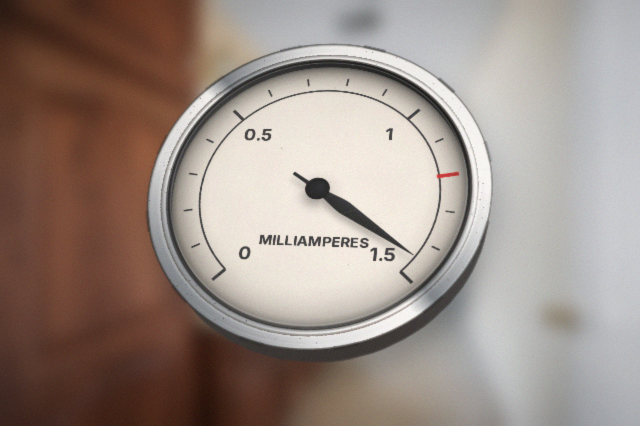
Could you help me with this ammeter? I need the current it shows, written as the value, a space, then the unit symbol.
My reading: 1.45 mA
